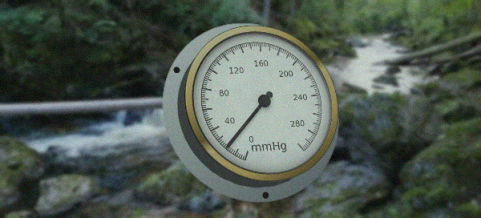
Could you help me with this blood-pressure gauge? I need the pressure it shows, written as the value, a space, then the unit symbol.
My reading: 20 mmHg
